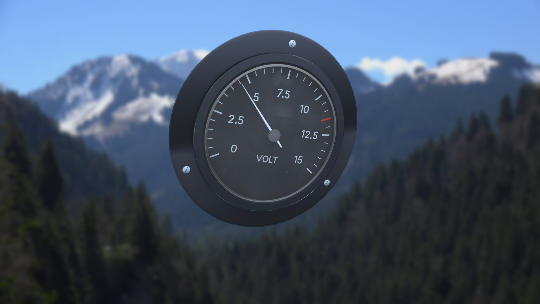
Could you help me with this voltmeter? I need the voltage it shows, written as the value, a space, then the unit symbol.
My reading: 4.5 V
